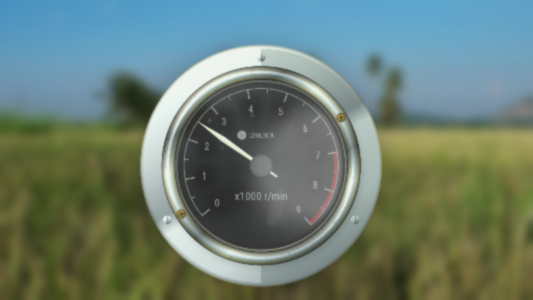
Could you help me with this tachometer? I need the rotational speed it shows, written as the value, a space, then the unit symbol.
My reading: 2500 rpm
